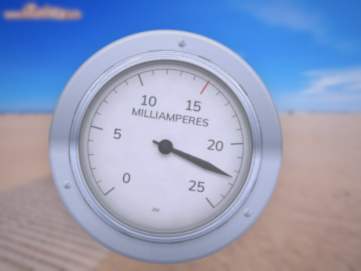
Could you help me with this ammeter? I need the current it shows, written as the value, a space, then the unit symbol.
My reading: 22.5 mA
